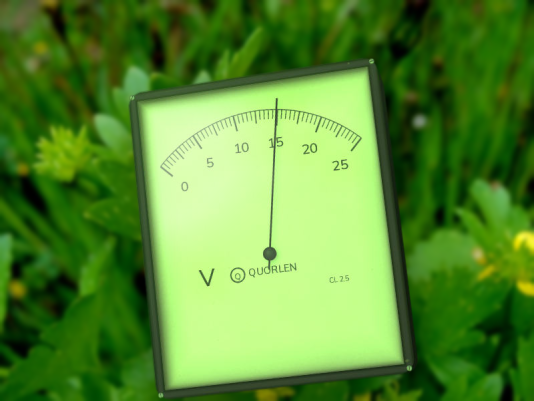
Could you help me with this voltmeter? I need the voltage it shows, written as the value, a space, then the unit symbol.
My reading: 15 V
